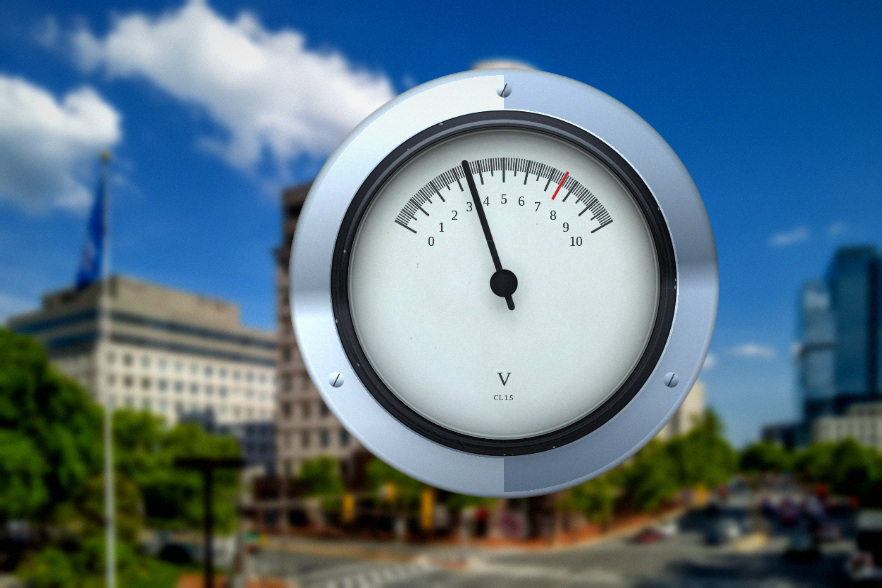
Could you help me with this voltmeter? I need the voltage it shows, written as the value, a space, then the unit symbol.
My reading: 3.5 V
